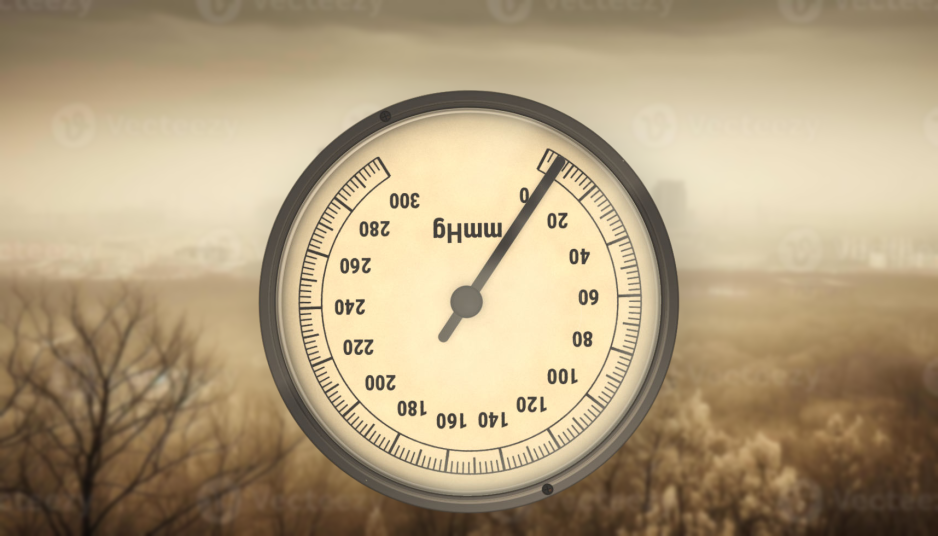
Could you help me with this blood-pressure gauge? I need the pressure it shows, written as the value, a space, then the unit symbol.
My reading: 6 mmHg
